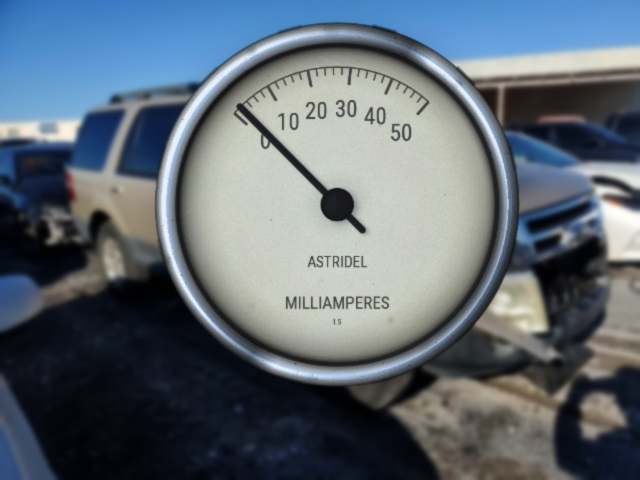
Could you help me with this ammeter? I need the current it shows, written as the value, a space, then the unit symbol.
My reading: 2 mA
